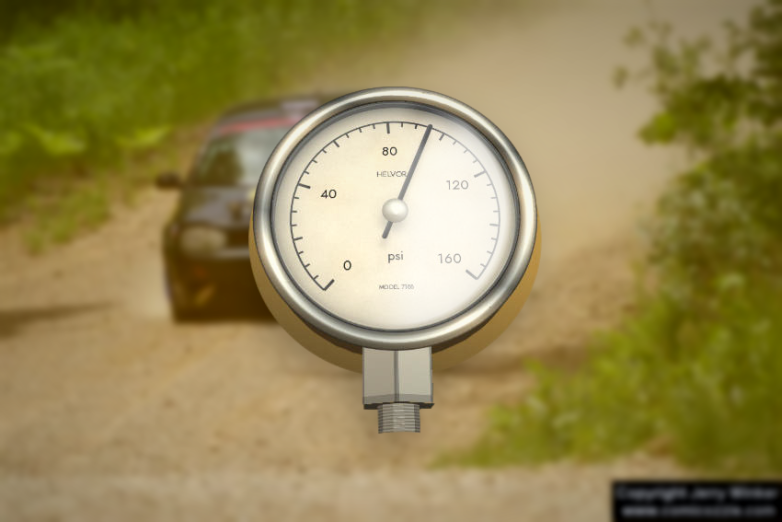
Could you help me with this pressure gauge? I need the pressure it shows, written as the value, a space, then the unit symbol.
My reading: 95 psi
